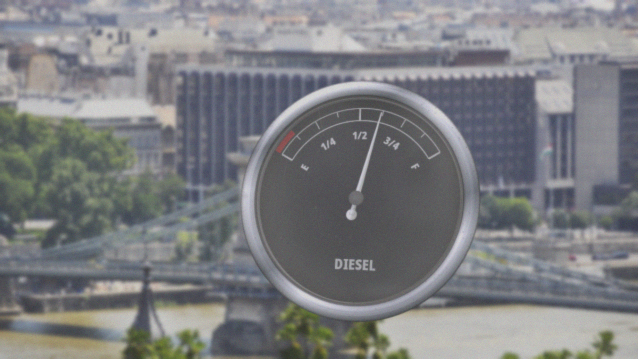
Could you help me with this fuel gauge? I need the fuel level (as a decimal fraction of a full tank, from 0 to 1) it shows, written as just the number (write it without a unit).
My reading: 0.625
